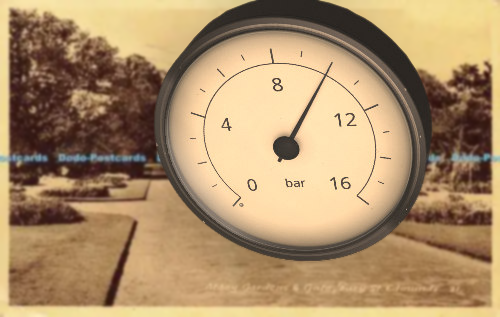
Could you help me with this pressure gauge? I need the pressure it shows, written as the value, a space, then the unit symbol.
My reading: 10 bar
